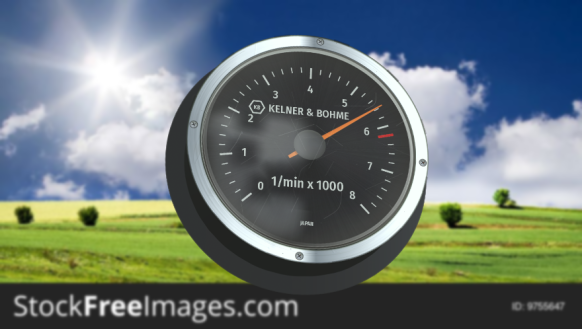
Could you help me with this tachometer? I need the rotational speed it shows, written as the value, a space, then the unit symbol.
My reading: 5600 rpm
